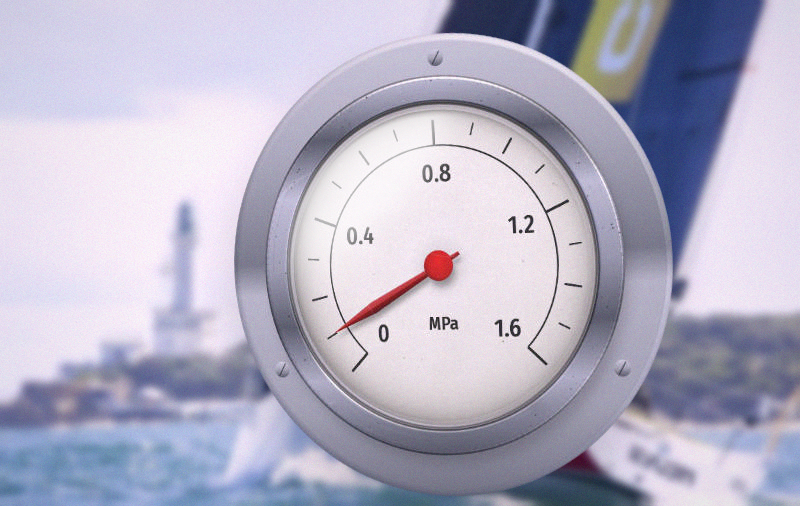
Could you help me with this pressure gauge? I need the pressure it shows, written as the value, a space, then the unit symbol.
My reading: 0.1 MPa
